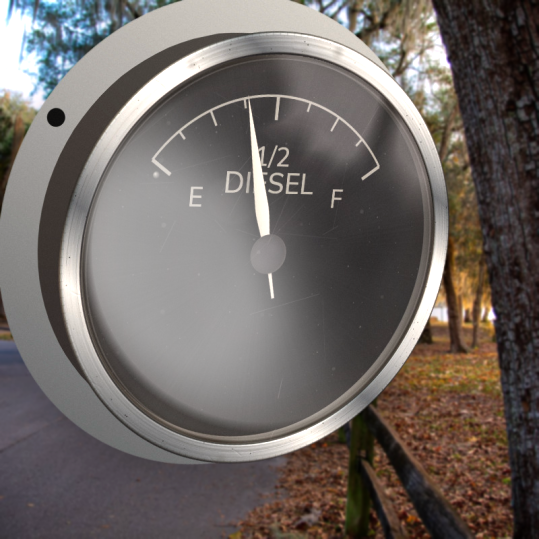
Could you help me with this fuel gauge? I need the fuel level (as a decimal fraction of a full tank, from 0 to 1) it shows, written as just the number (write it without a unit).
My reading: 0.375
